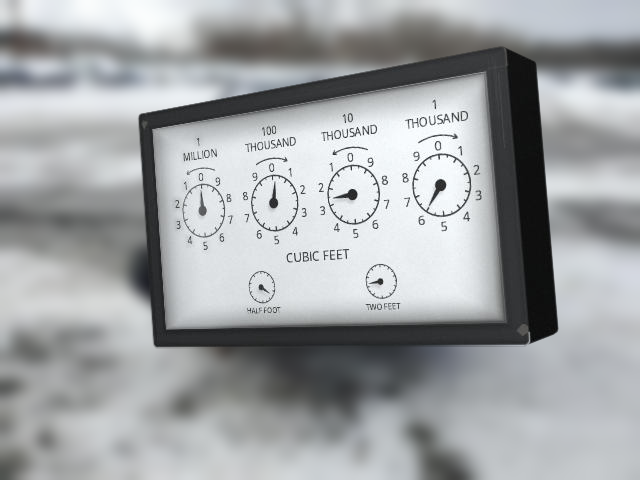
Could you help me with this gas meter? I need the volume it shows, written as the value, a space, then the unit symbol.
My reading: 2600 ft³
